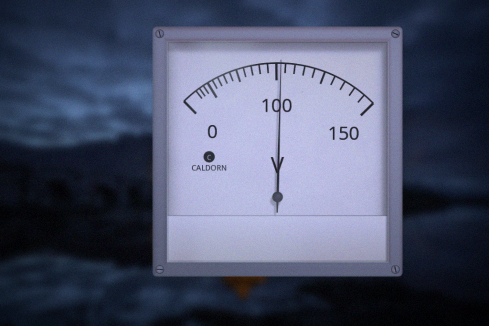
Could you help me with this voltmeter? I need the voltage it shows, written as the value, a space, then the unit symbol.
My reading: 102.5 V
